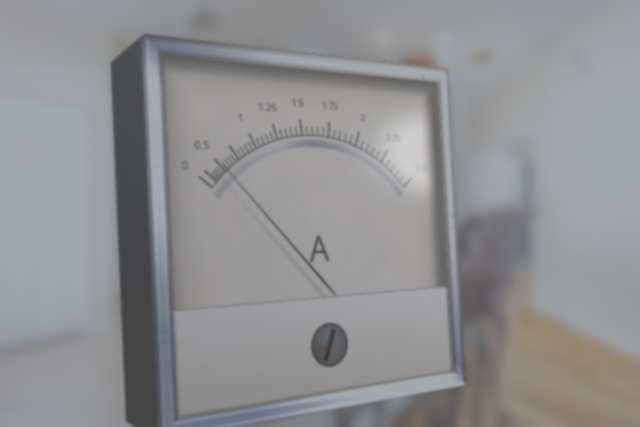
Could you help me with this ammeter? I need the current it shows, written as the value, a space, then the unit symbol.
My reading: 0.5 A
